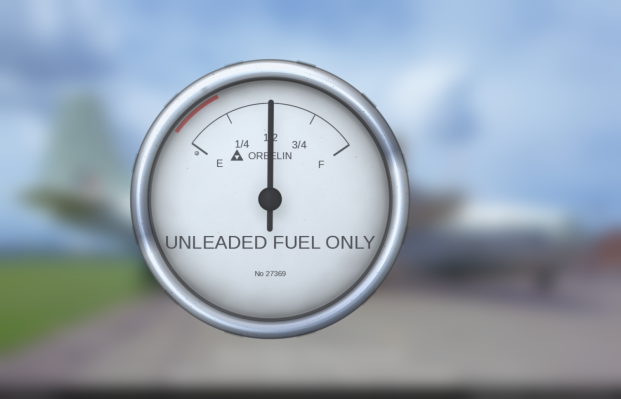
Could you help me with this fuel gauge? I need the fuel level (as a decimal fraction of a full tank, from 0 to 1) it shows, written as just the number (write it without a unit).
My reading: 0.5
